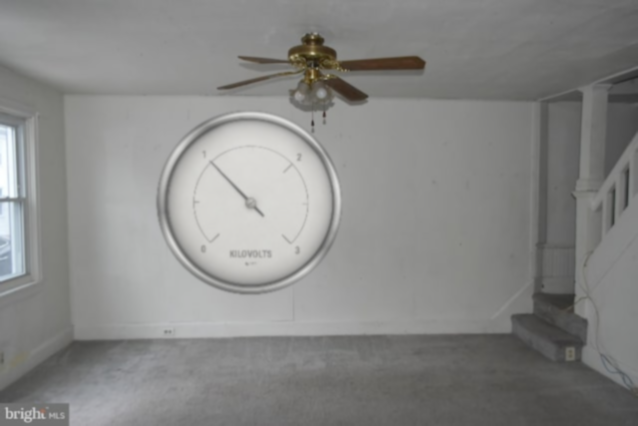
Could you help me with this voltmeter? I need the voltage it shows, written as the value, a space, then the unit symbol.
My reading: 1 kV
